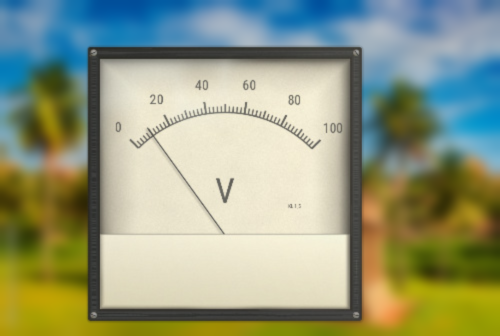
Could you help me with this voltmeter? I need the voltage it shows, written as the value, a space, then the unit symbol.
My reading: 10 V
